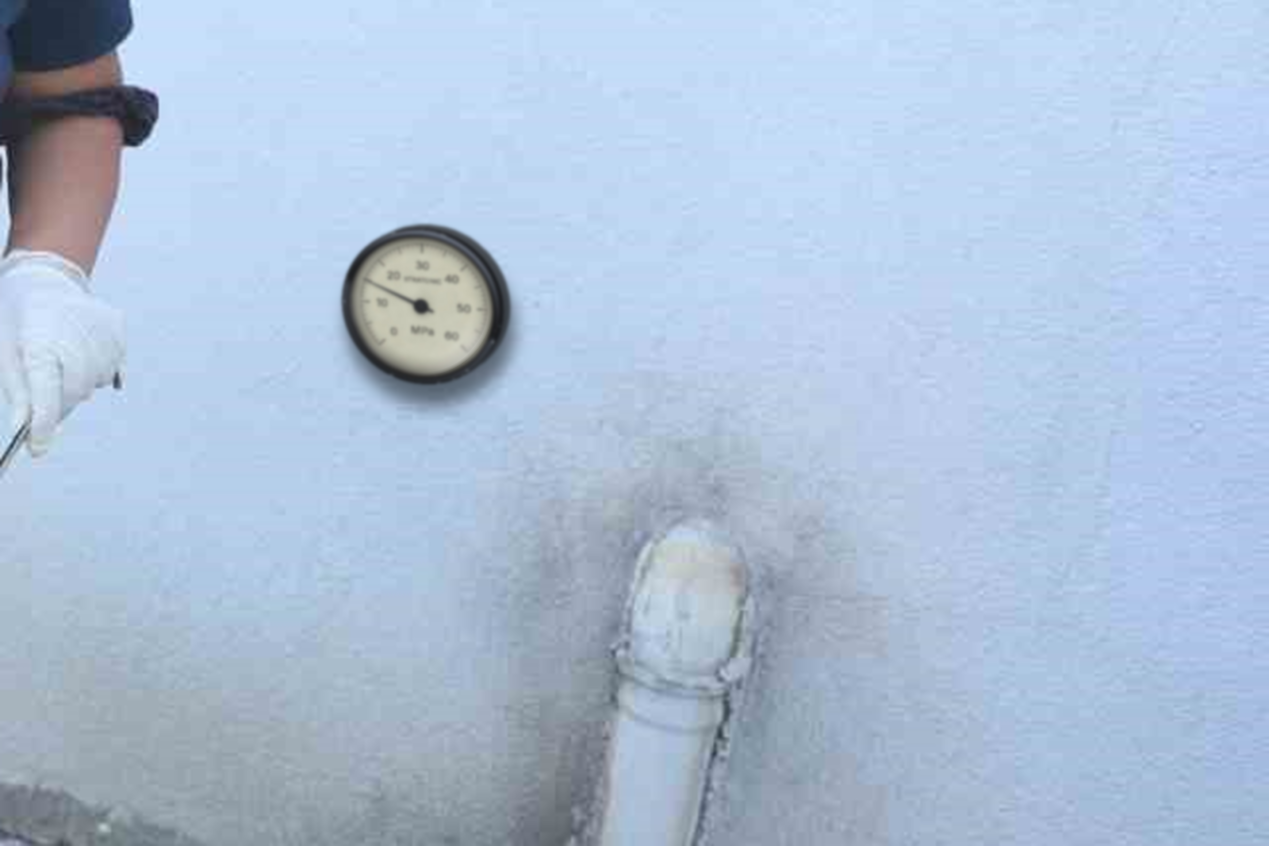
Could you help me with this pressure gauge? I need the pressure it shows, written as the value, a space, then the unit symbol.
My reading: 15 MPa
